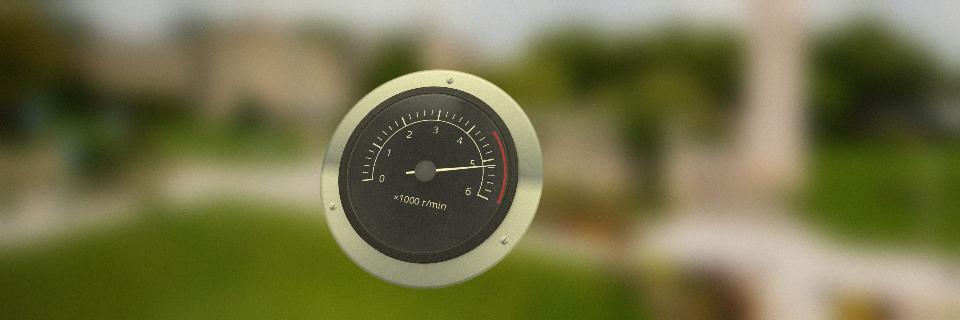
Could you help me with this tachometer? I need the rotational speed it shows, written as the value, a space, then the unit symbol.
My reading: 5200 rpm
